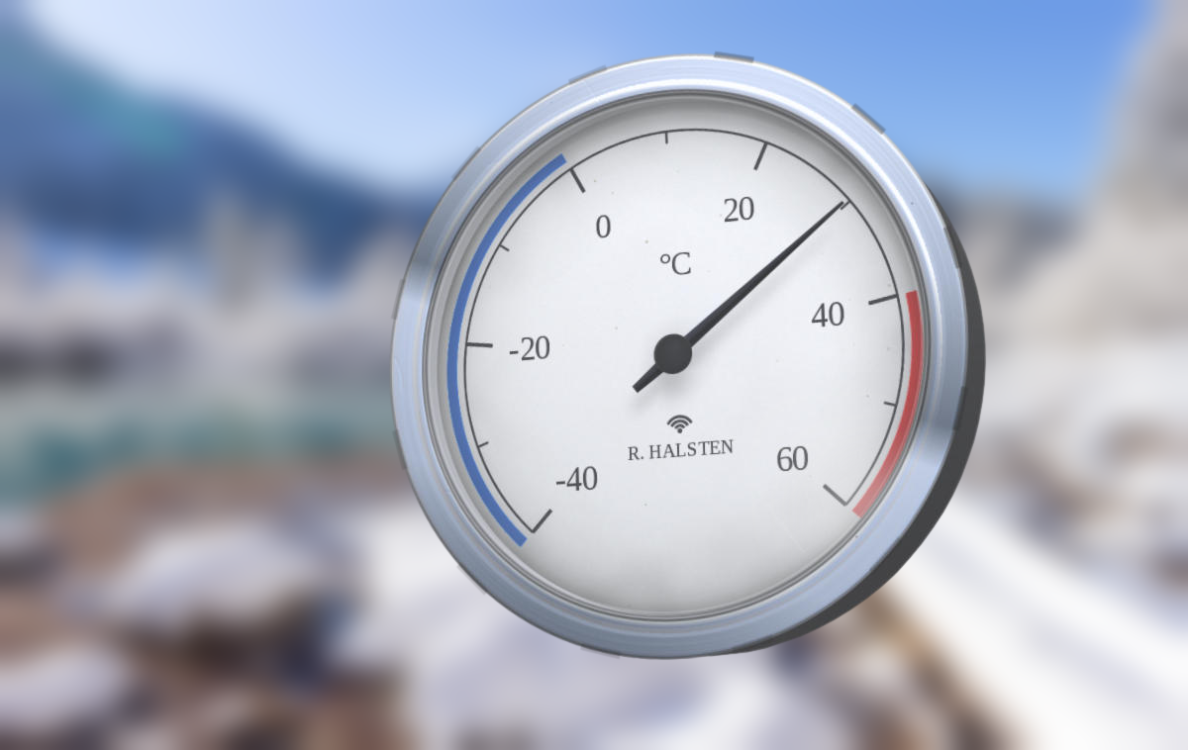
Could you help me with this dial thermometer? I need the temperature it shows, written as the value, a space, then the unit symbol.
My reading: 30 °C
